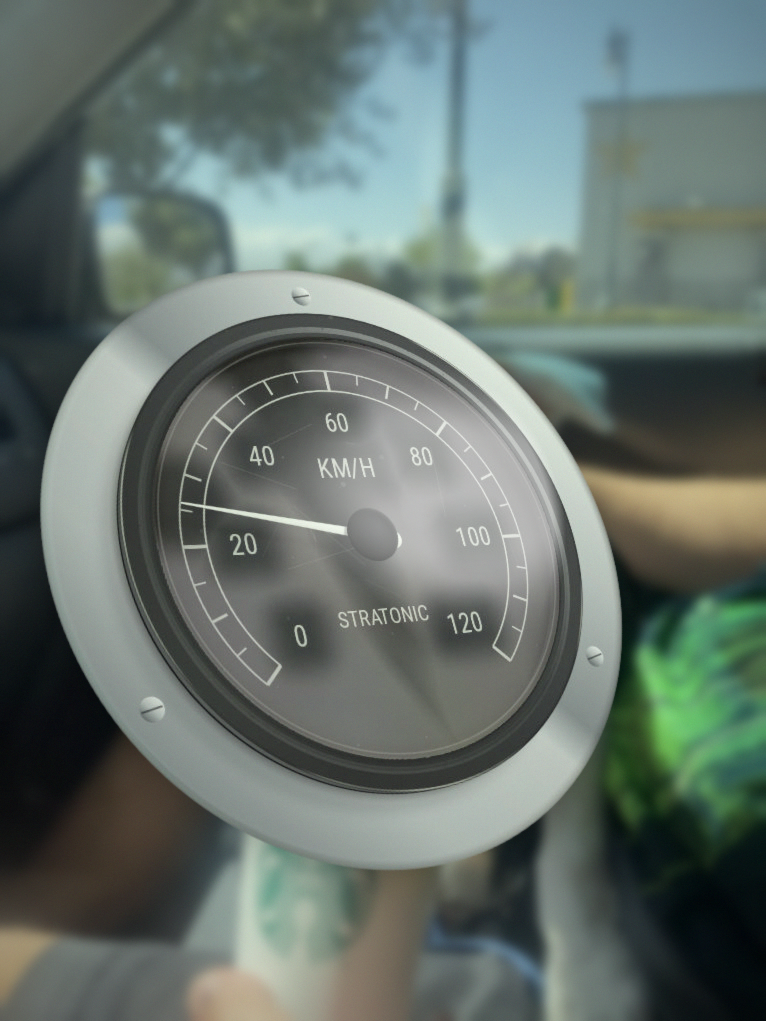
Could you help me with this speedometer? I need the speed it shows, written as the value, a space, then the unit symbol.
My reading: 25 km/h
